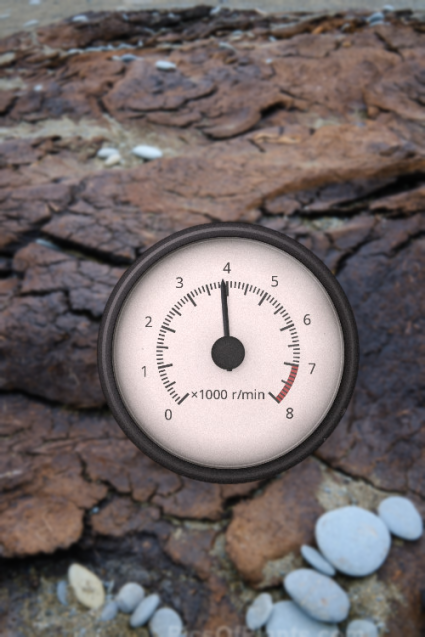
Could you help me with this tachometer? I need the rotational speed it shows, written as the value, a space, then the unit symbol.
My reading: 3900 rpm
